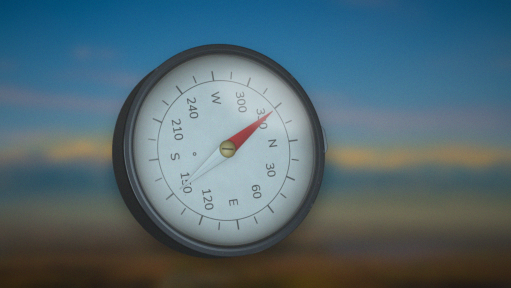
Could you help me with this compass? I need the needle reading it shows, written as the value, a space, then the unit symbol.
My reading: 330 °
